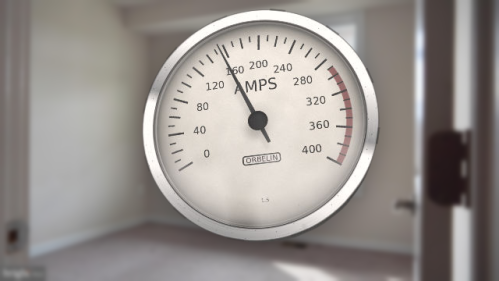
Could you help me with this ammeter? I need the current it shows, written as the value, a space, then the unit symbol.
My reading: 155 A
